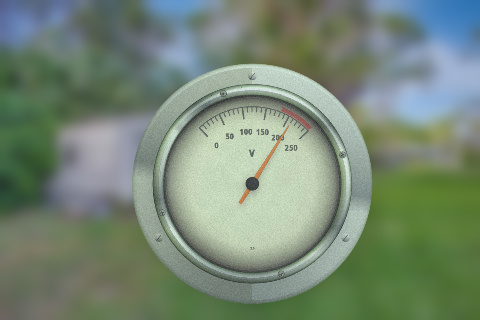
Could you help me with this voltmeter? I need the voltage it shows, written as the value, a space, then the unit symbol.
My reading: 210 V
